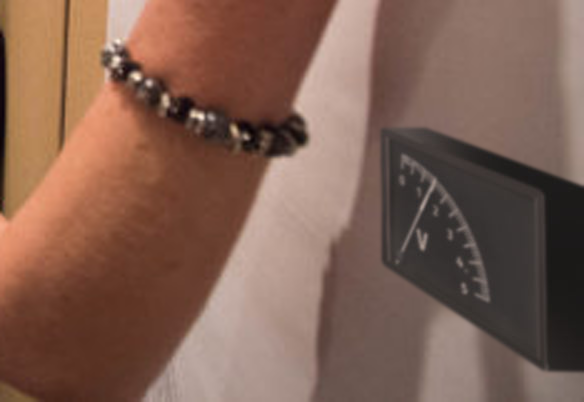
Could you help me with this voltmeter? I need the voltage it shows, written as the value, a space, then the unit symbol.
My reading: 1.5 V
